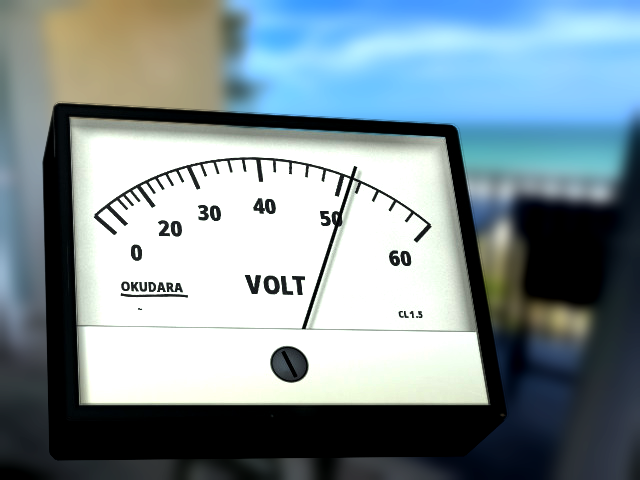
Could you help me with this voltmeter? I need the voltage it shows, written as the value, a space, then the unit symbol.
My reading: 51 V
